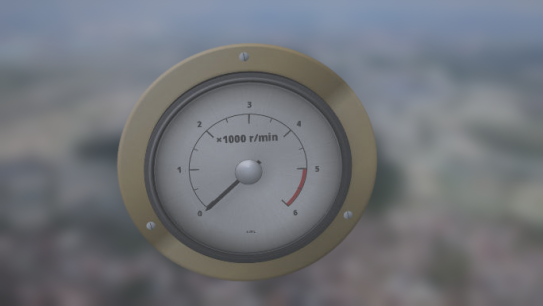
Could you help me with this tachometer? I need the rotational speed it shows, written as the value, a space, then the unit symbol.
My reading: 0 rpm
